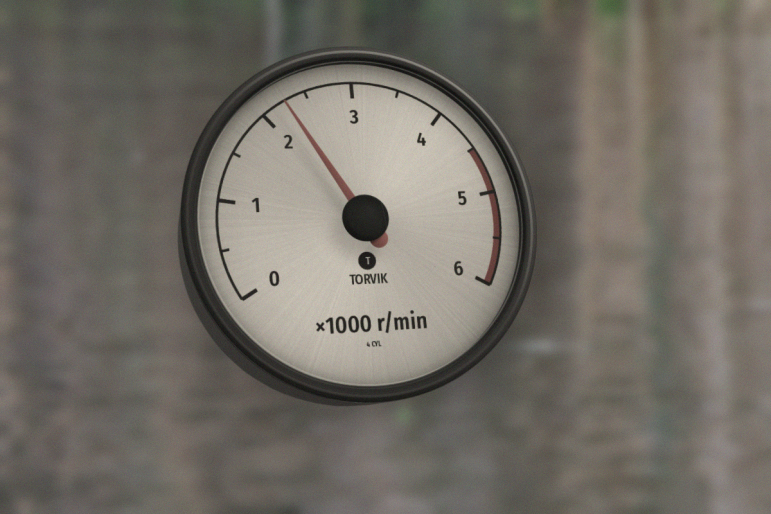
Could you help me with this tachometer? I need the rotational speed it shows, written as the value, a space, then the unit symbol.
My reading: 2250 rpm
